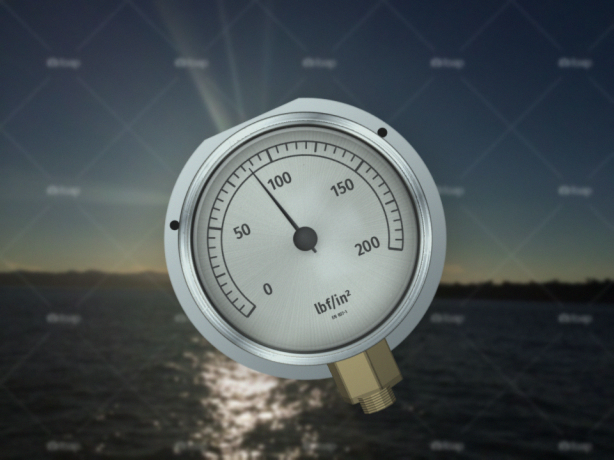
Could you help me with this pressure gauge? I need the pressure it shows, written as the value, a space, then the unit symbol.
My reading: 87.5 psi
